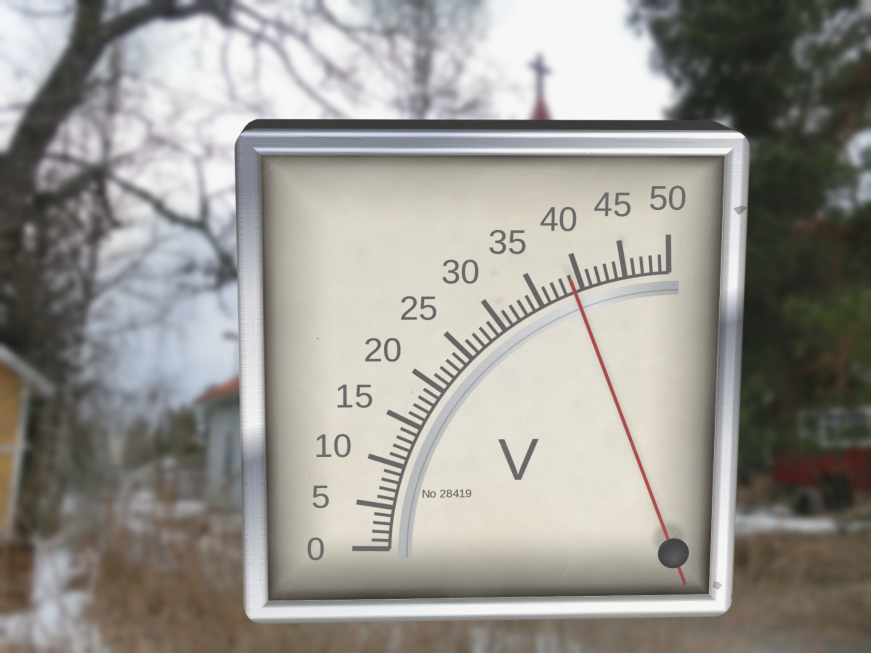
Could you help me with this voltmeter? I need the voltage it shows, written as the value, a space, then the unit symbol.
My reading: 39 V
